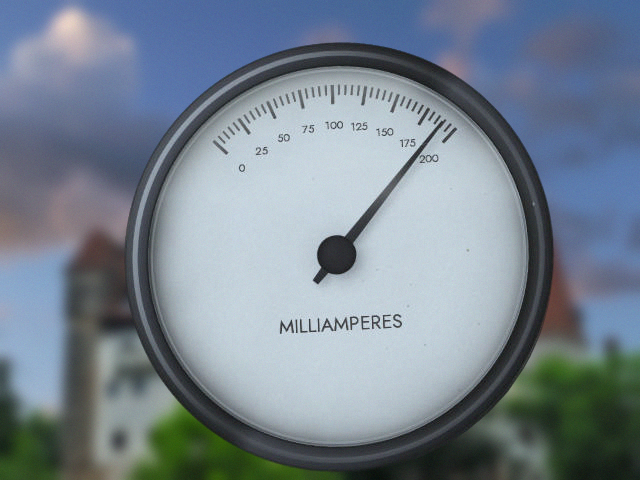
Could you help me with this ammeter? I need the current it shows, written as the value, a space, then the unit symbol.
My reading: 190 mA
